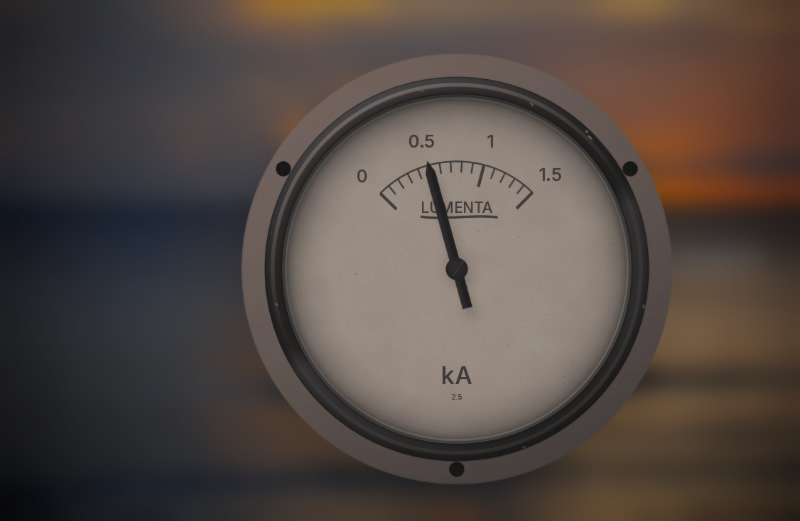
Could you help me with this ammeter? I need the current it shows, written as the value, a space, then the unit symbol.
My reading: 0.5 kA
